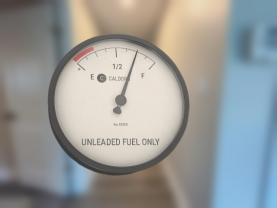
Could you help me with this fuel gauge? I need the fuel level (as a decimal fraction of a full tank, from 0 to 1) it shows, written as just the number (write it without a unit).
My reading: 0.75
